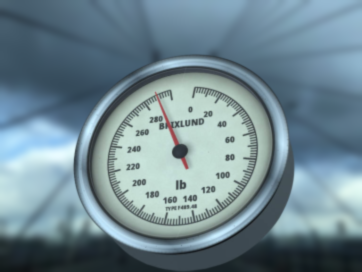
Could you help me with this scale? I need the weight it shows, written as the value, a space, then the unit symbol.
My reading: 290 lb
